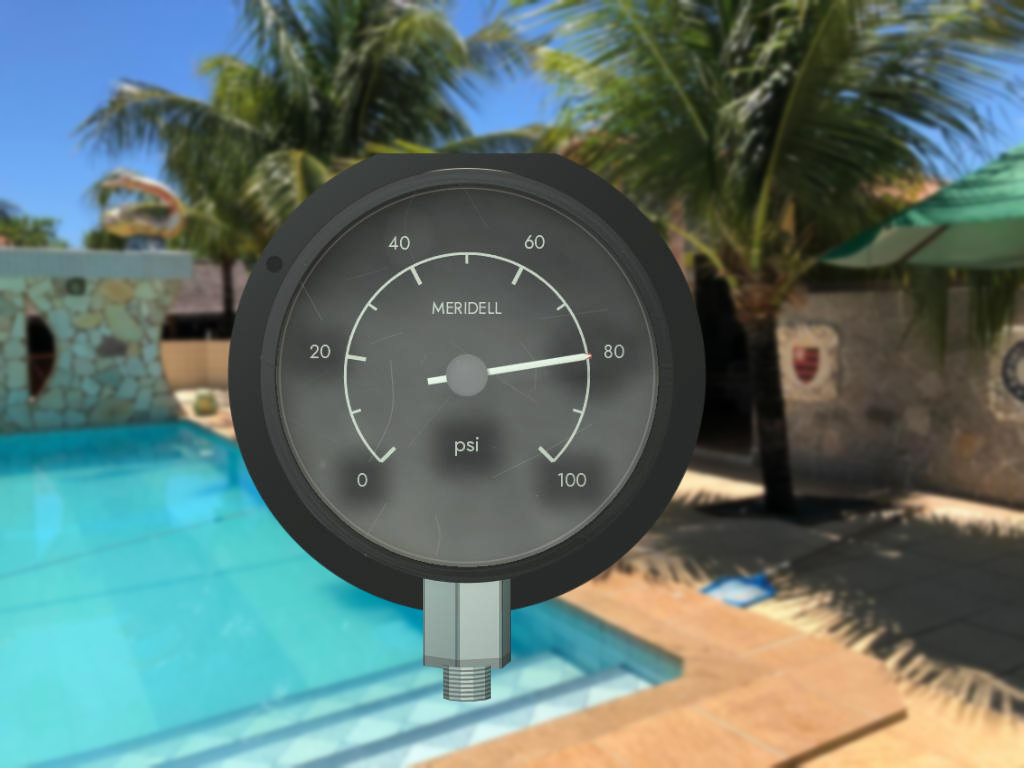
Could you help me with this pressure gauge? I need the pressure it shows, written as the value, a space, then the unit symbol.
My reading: 80 psi
